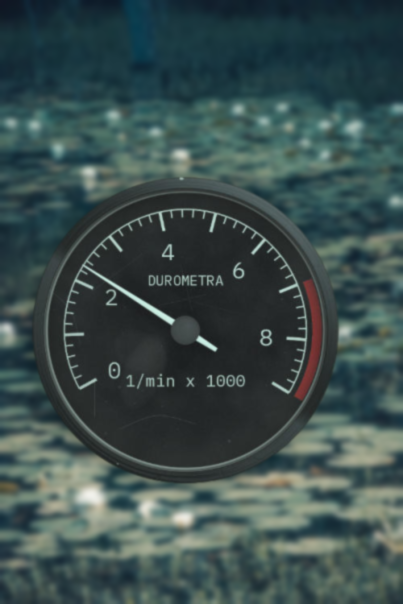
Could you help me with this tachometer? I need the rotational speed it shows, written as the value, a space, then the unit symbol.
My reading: 2300 rpm
